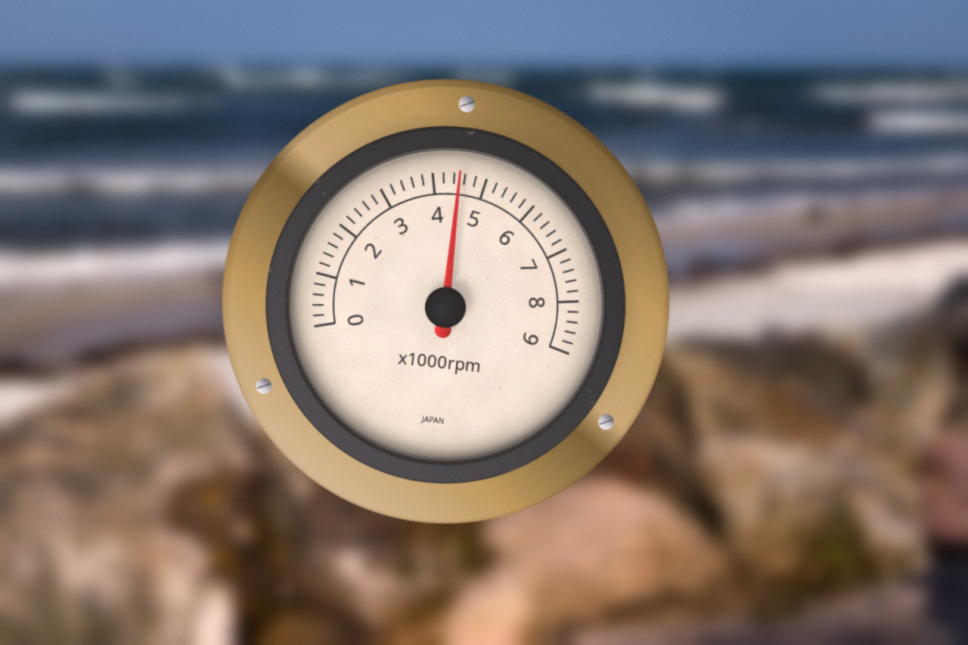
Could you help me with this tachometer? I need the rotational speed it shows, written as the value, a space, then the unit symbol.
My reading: 4500 rpm
